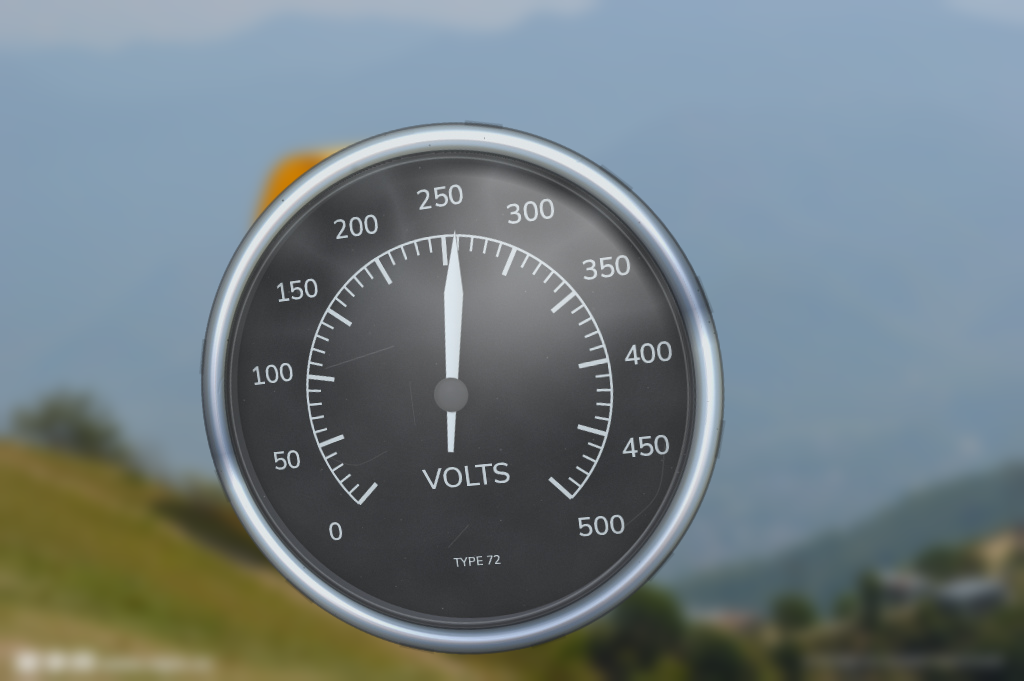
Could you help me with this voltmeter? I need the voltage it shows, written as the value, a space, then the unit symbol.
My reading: 260 V
